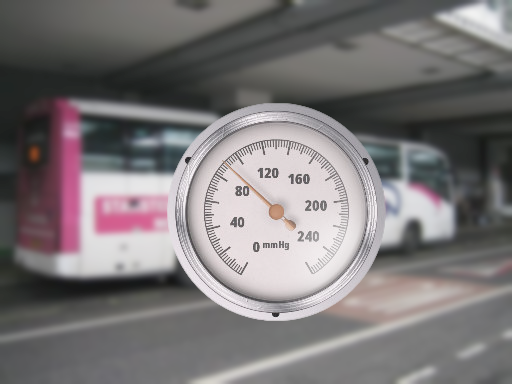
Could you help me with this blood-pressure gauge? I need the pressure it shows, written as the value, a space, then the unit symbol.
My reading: 90 mmHg
